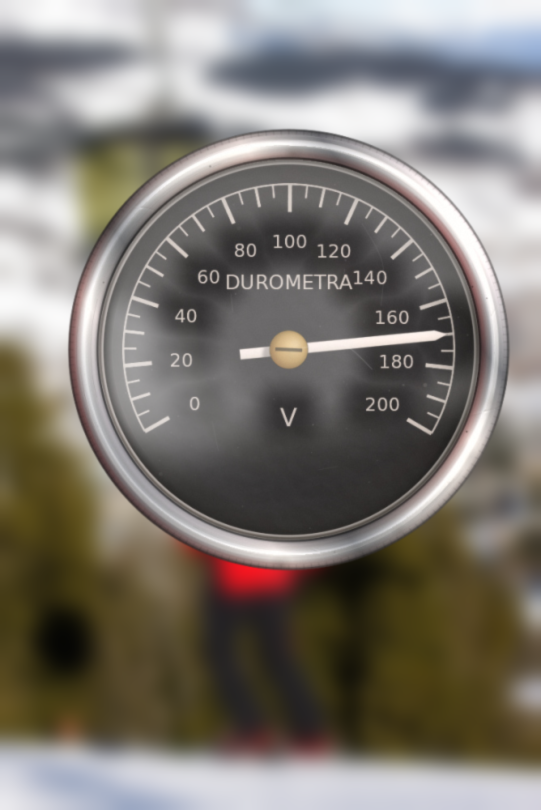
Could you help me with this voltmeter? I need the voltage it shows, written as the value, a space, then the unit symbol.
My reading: 170 V
